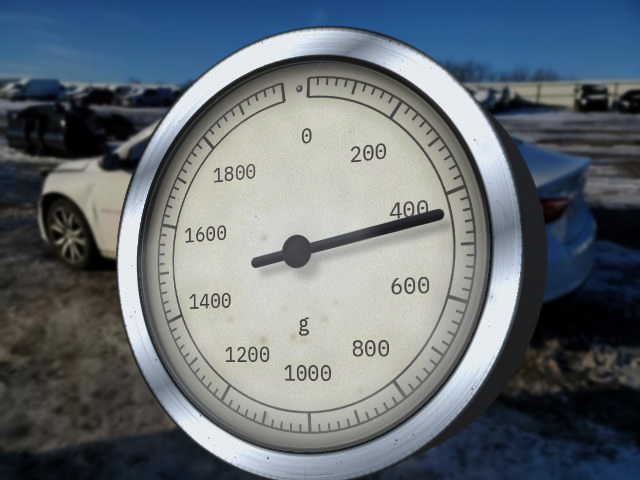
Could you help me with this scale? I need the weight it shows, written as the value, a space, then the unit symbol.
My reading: 440 g
